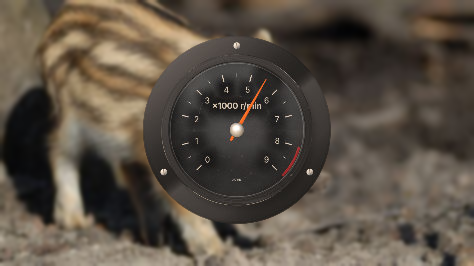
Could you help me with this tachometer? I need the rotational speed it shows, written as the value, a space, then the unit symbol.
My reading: 5500 rpm
